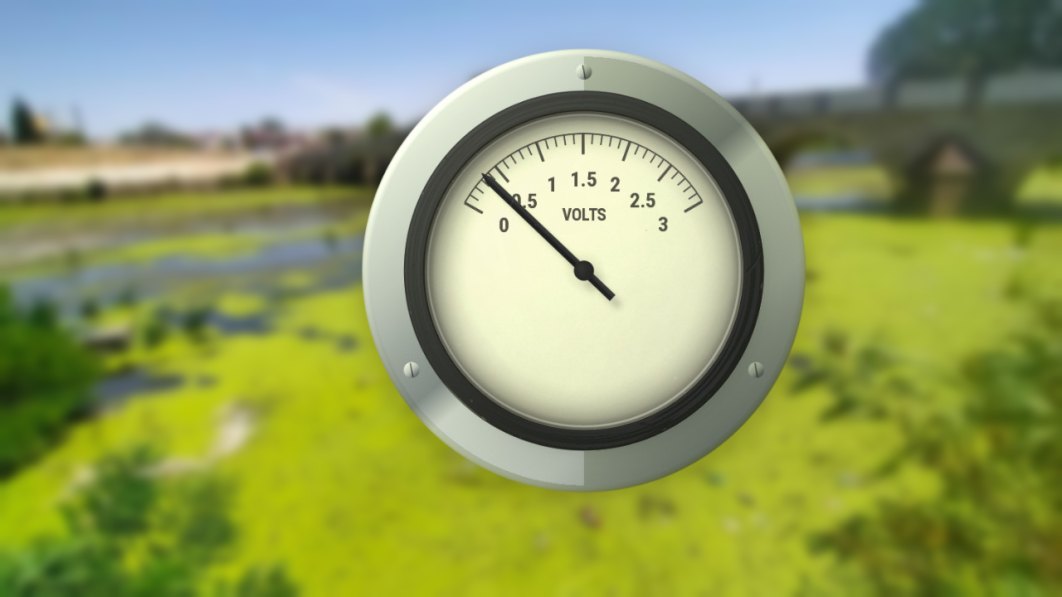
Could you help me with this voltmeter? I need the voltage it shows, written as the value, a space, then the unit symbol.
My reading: 0.35 V
